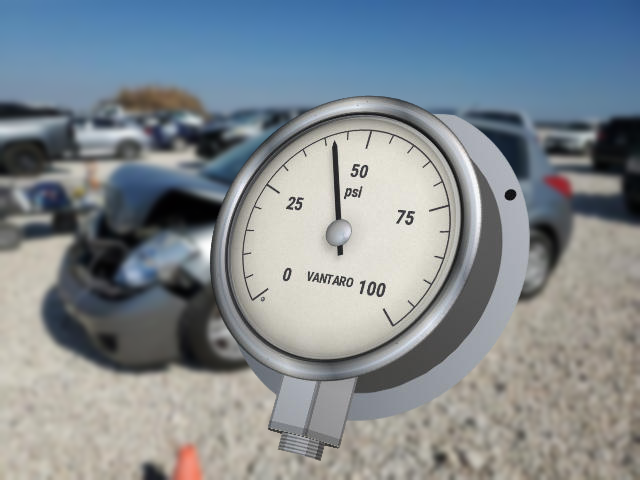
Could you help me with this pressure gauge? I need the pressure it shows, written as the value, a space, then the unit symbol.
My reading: 42.5 psi
